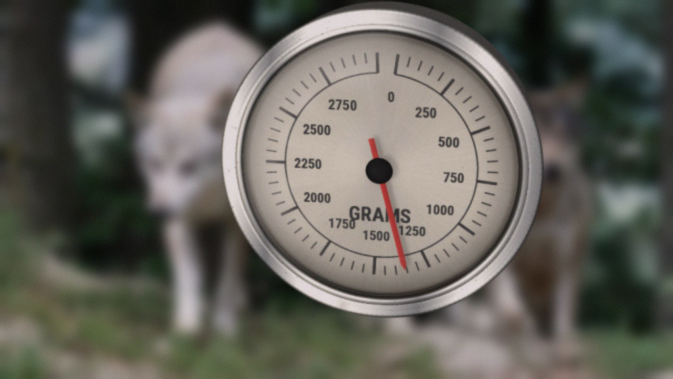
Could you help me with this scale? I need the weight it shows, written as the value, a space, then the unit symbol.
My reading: 1350 g
